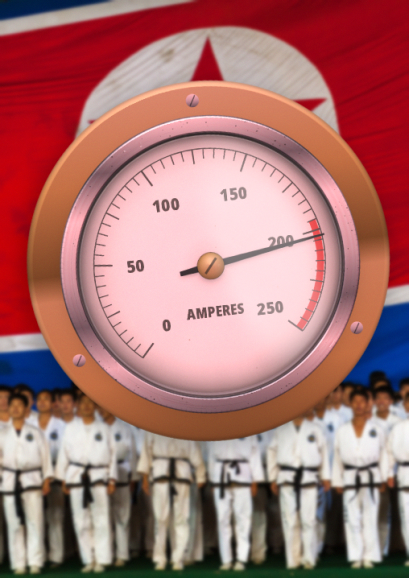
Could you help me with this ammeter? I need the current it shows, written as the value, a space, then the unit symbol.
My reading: 202.5 A
